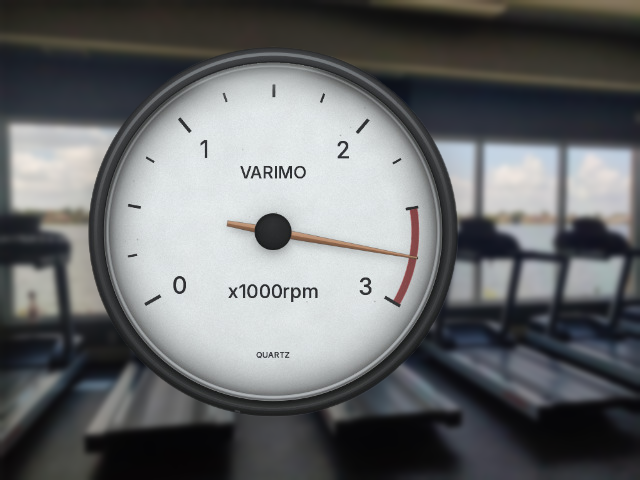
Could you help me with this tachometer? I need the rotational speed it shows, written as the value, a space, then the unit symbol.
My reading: 2750 rpm
